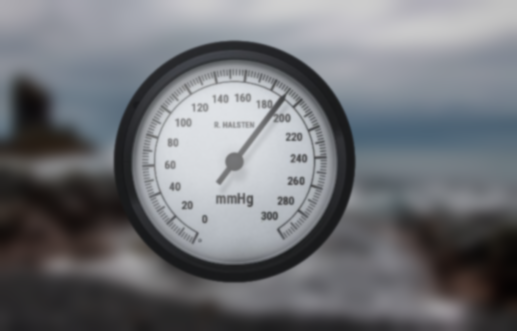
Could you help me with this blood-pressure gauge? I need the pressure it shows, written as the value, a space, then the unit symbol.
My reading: 190 mmHg
